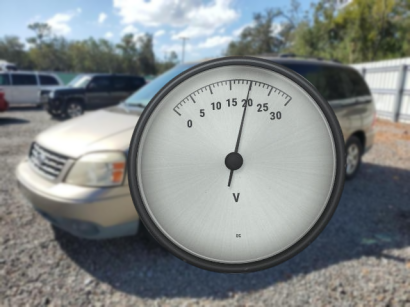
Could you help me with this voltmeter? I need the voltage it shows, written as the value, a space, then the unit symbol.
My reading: 20 V
